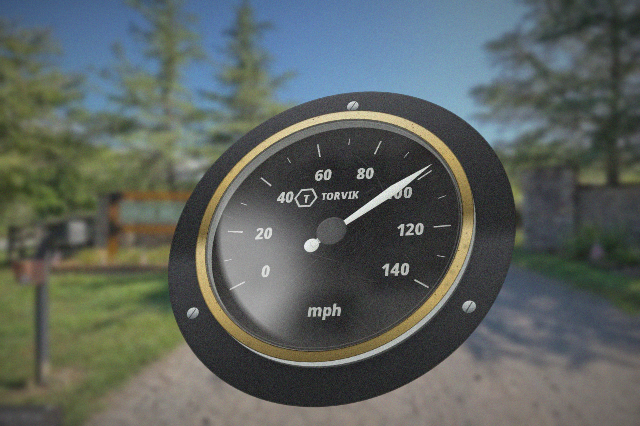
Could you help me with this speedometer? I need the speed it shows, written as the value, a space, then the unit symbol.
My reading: 100 mph
